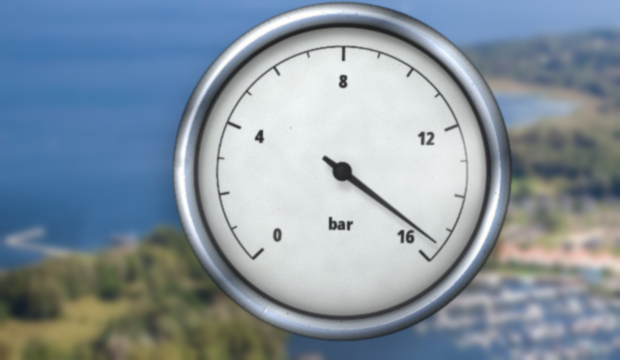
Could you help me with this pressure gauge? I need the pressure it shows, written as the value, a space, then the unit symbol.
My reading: 15.5 bar
